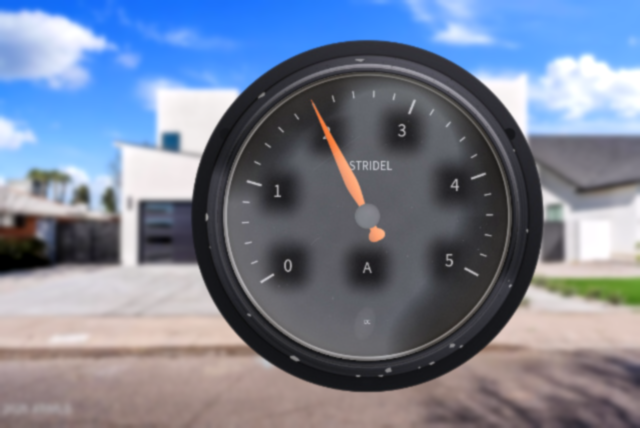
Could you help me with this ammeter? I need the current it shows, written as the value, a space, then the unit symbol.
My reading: 2 A
